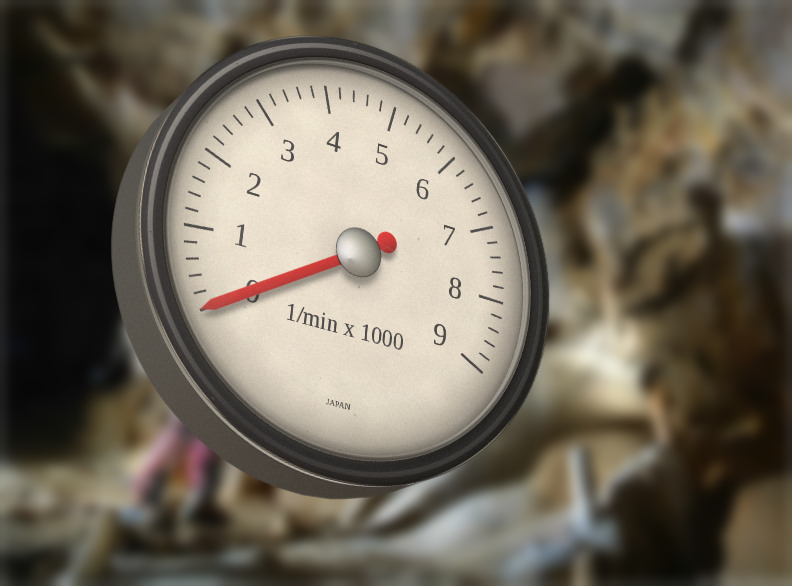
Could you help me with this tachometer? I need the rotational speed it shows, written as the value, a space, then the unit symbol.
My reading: 0 rpm
